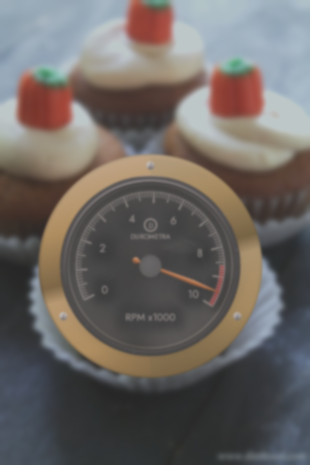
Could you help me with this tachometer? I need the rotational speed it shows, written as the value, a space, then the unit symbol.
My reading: 9500 rpm
